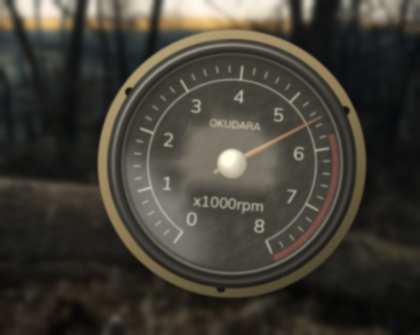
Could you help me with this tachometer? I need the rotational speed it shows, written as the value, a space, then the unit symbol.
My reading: 5500 rpm
